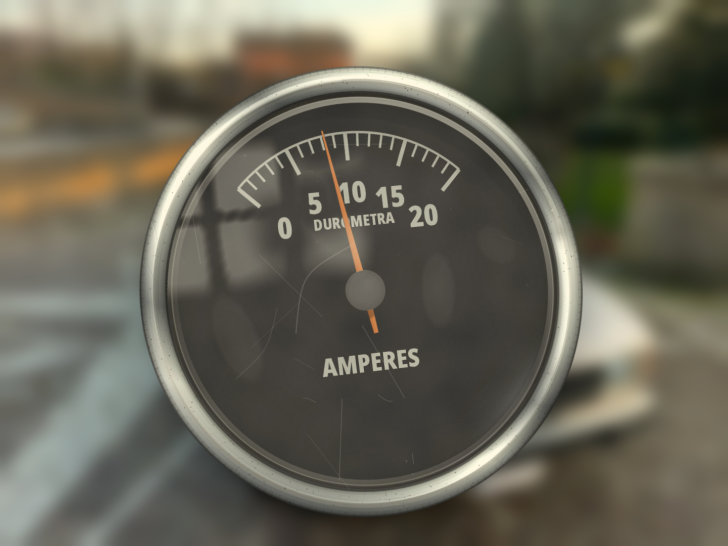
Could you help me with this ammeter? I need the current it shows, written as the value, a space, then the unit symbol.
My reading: 8 A
